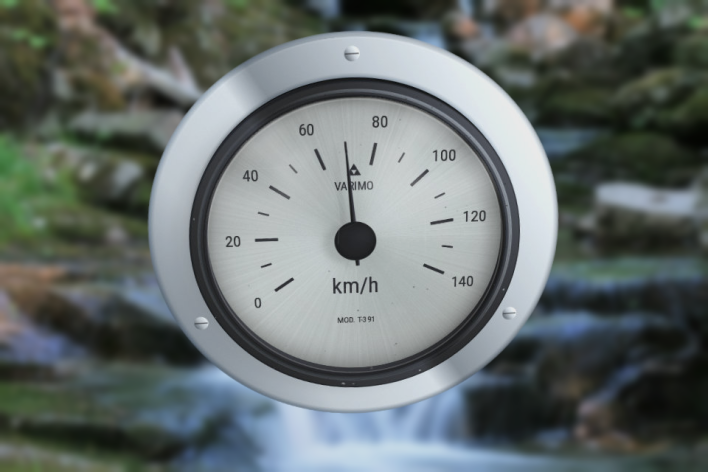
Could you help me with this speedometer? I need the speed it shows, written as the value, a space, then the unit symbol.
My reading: 70 km/h
